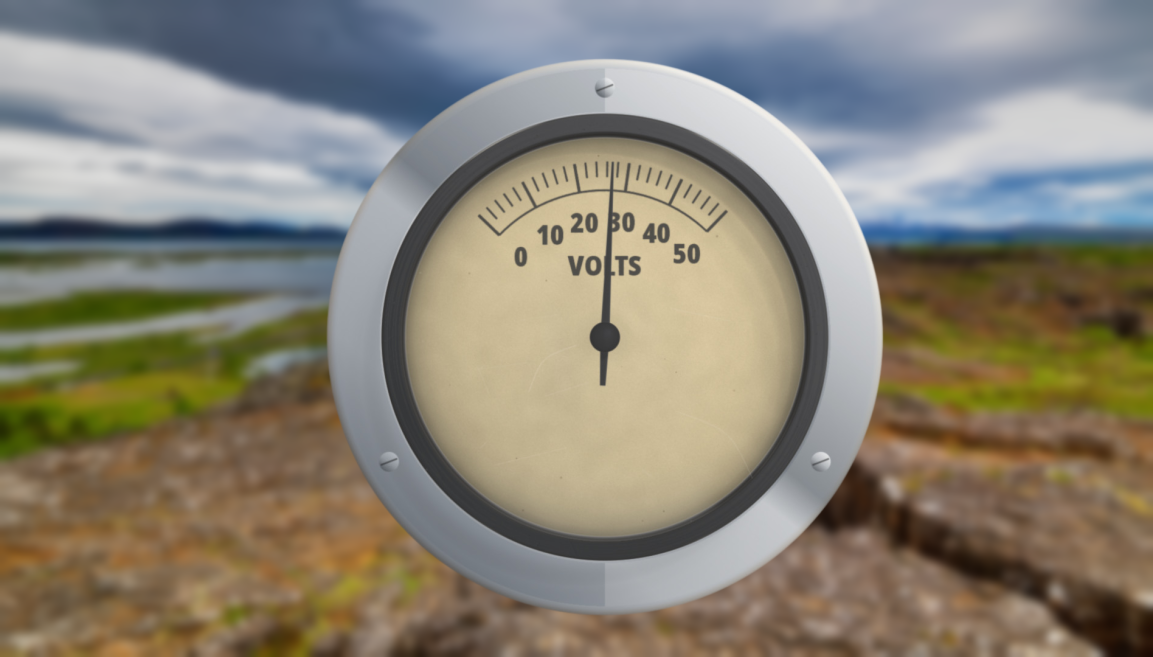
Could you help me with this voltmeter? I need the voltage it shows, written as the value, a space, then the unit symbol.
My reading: 27 V
